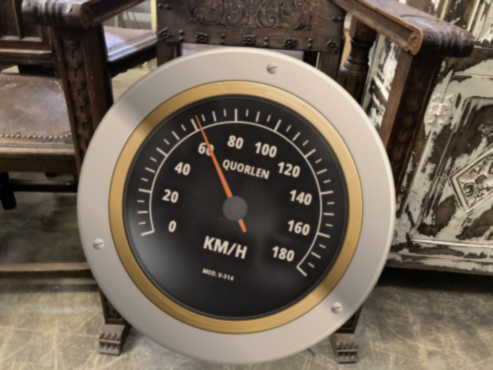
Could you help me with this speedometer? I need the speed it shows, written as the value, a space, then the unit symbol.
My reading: 62.5 km/h
